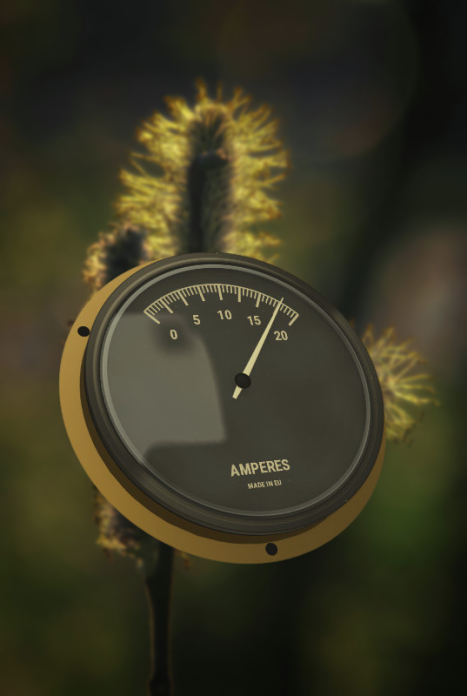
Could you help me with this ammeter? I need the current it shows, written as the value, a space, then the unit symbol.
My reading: 17.5 A
